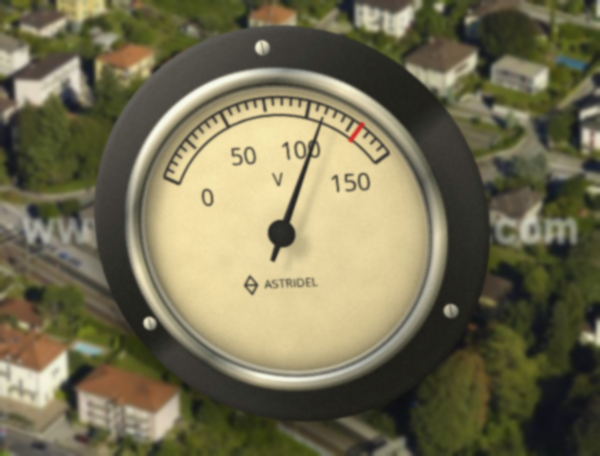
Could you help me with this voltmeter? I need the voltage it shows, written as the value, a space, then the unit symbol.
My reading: 110 V
